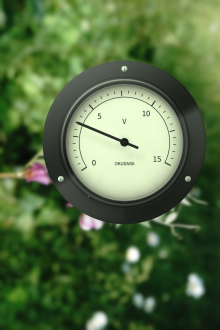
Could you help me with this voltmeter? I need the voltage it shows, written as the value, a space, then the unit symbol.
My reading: 3.5 V
